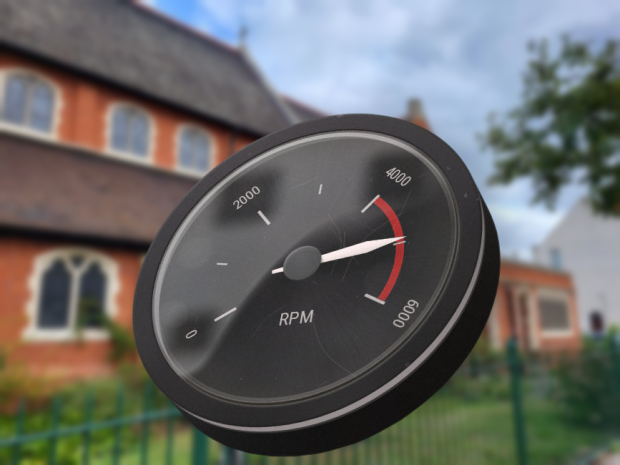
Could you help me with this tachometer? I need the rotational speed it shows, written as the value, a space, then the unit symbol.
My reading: 5000 rpm
